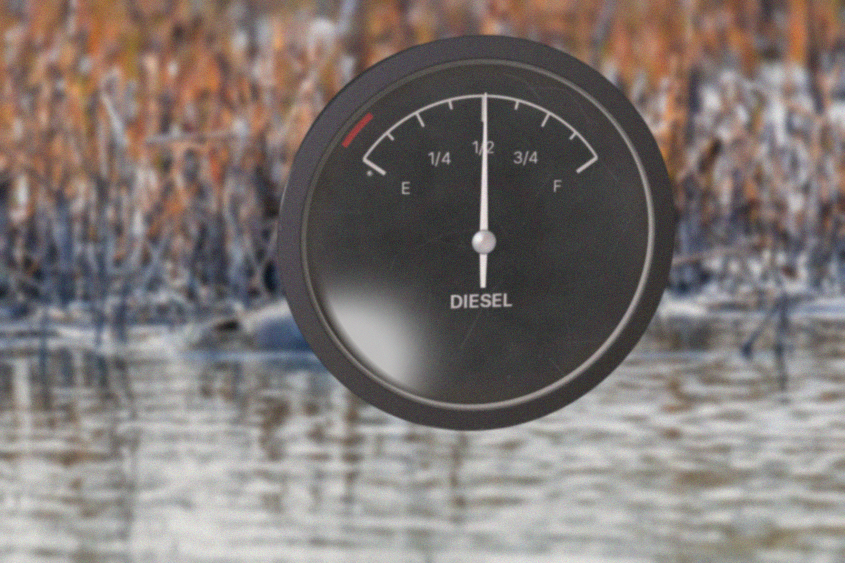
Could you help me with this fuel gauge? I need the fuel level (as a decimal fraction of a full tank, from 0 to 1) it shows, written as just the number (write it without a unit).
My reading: 0.5
